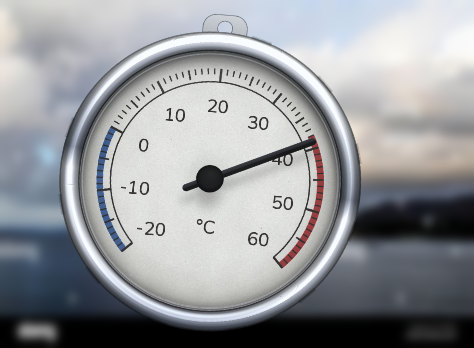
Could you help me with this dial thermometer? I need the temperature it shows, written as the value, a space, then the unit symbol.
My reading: 39 °C
